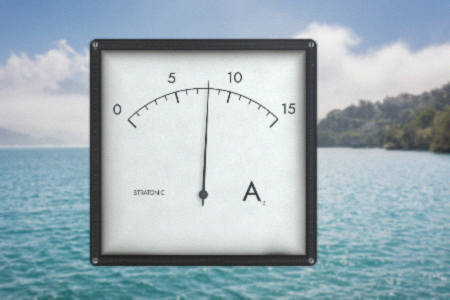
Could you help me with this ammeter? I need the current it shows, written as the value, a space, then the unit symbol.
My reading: 8 A
